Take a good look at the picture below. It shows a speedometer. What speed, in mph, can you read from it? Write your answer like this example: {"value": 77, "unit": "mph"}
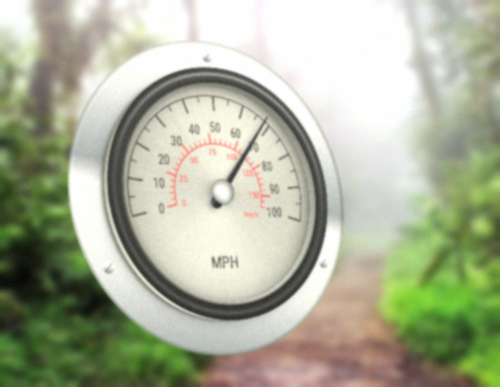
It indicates {"value": 67.5, "unit": "mph"}
